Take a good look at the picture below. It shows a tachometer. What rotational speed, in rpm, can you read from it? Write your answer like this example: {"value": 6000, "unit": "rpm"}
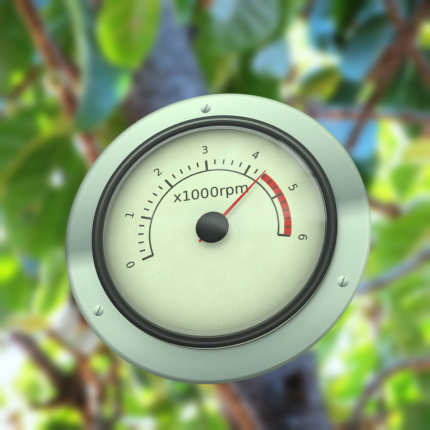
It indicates {"value": 4400, "unit": "rpm"}
